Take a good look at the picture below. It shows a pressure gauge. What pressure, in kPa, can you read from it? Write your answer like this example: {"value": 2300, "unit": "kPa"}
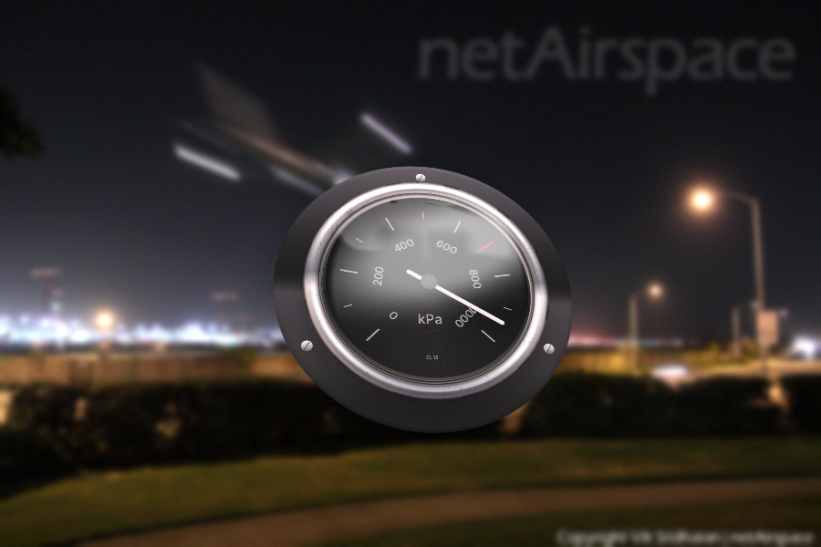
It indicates {"value": 950, "unit": "kPa"}
